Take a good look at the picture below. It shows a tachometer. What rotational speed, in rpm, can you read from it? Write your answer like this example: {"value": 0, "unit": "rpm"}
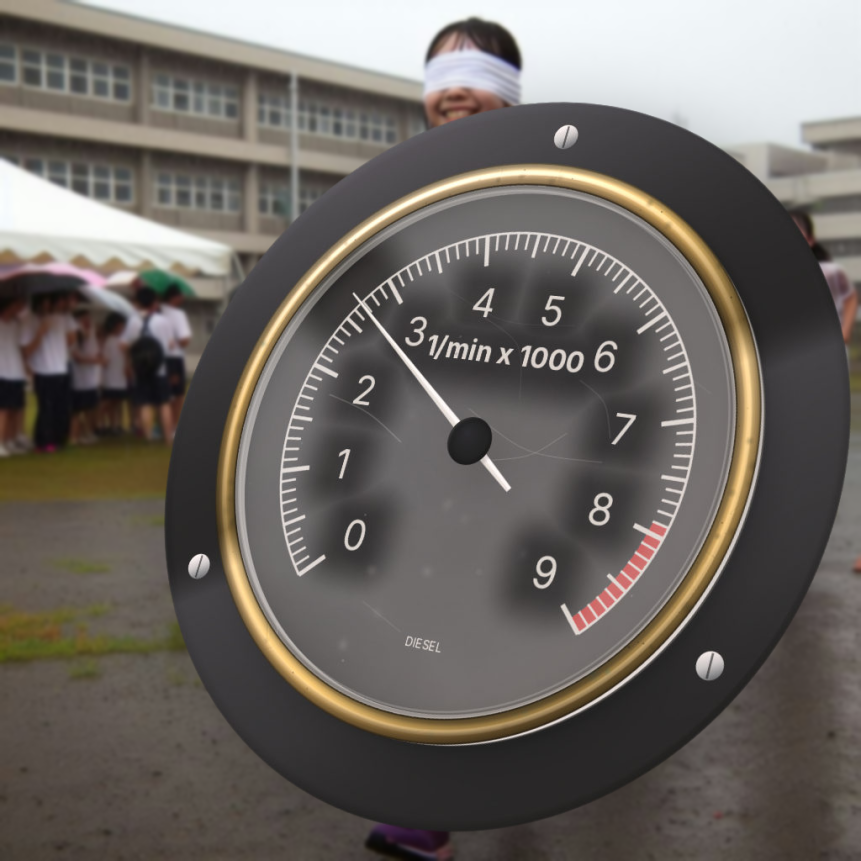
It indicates {"value": 2700, "unit": "rpm"}
